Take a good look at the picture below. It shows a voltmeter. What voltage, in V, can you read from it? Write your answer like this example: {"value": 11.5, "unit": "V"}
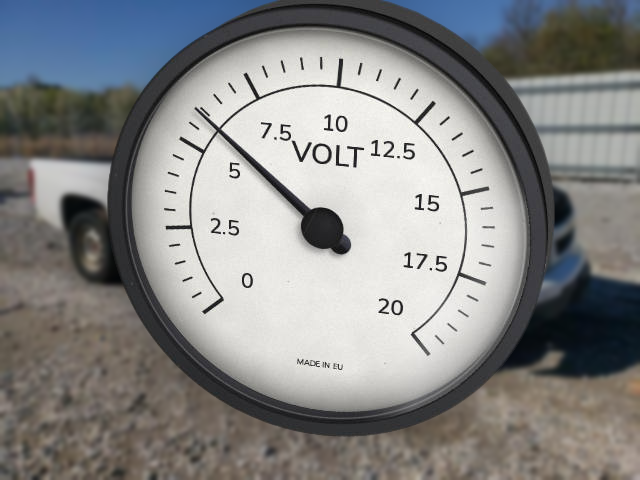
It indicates {"value": 6, "unit": "V"}
